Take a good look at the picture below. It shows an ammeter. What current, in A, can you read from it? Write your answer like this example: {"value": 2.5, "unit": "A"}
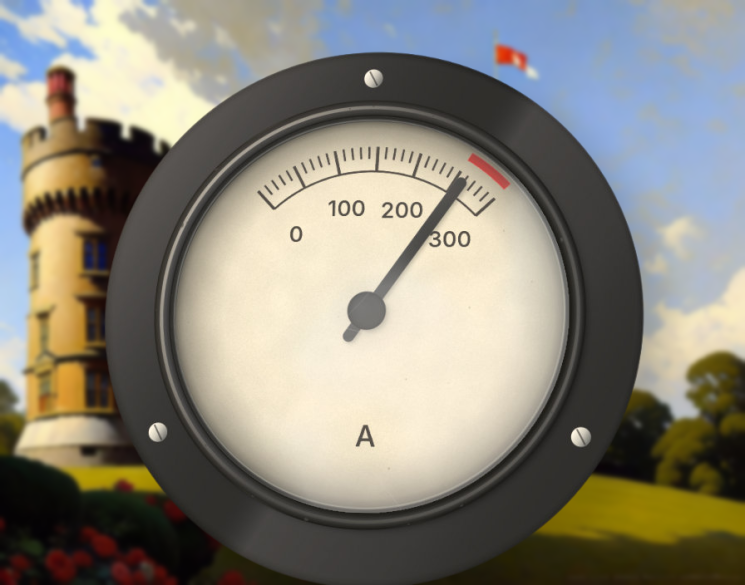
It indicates {"value": 260, "unit": "A"}
